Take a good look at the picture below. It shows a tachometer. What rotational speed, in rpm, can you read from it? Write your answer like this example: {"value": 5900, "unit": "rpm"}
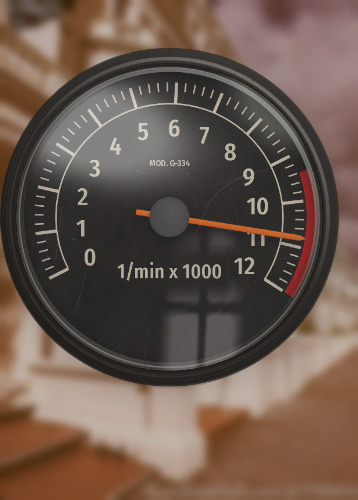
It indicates {"value": 10800, "unit": "rpm"}
